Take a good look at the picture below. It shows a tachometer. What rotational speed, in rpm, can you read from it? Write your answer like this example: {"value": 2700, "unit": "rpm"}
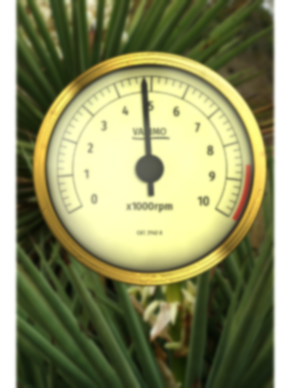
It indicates {"value": 4800, "unit": "rpm"}
